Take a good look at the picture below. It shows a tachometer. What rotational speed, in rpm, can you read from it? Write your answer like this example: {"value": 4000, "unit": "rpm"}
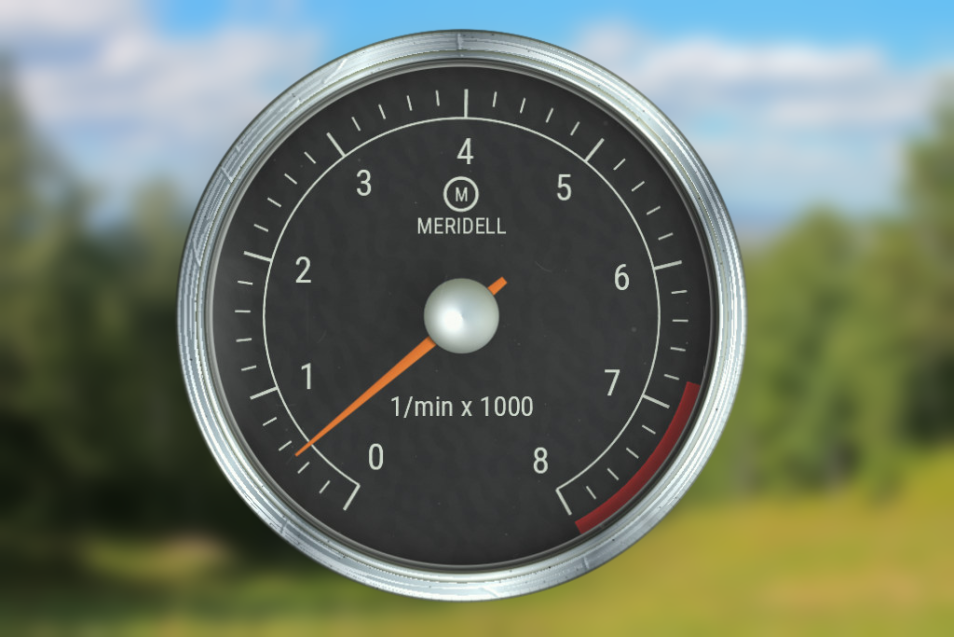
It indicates {"value": 500, "unit": "rpm"}
